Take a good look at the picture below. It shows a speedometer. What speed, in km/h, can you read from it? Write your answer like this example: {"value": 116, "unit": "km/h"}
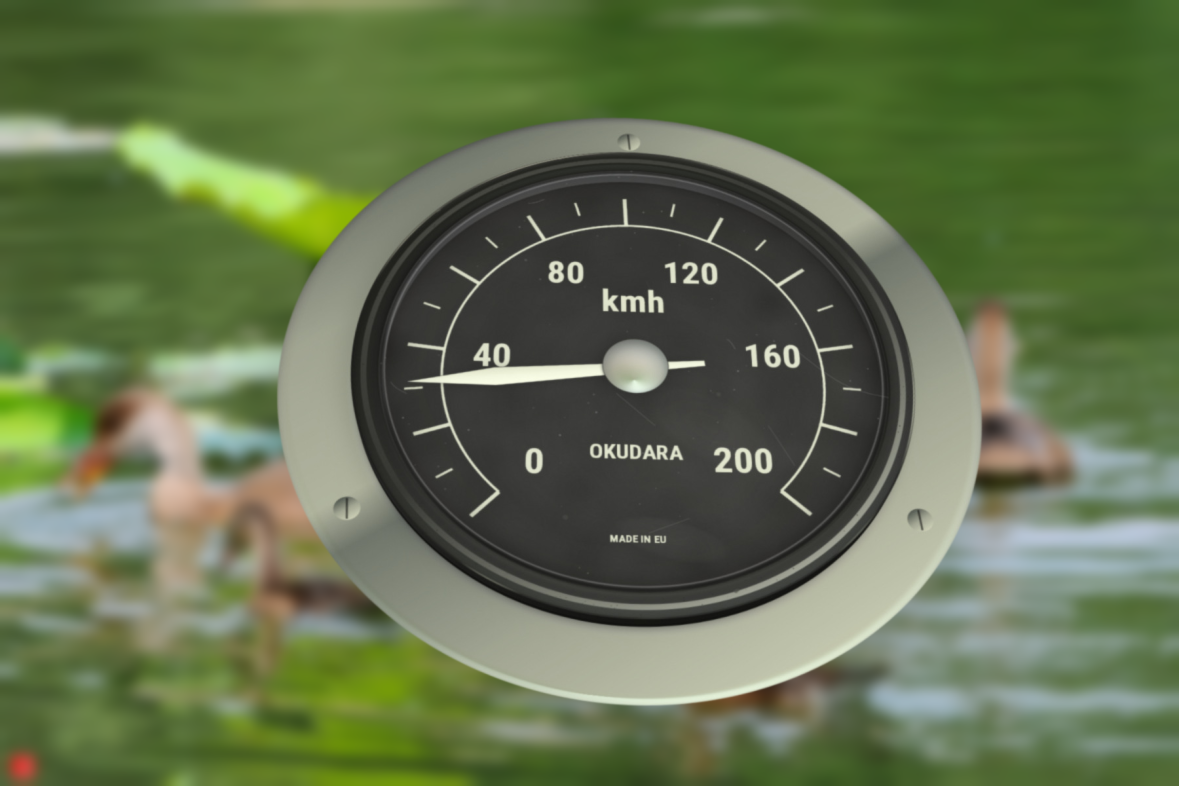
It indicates {"value": 30, "unit": "km/h"}
